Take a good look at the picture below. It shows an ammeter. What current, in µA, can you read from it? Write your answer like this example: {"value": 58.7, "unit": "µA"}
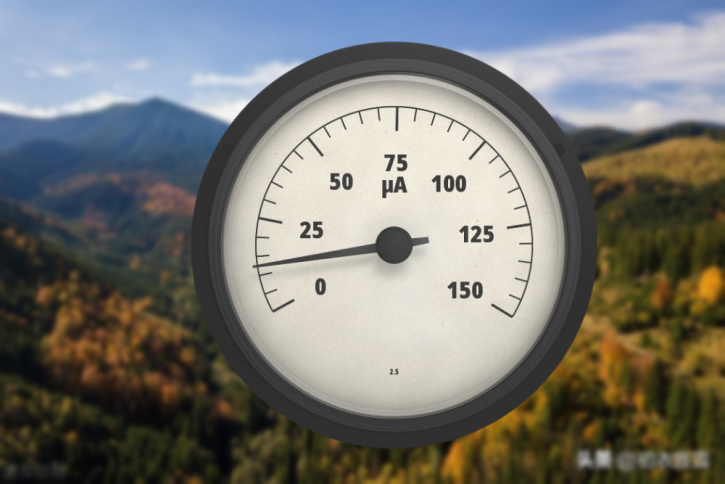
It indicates {"value": 12.5, "unit": "µA"}
